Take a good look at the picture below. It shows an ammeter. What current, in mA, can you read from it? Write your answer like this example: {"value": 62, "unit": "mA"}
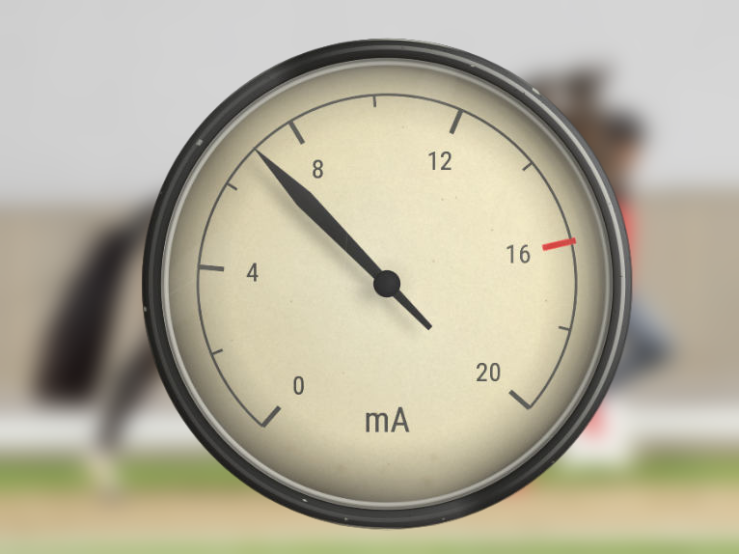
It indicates {"value": 7, "unit": "mA"}
